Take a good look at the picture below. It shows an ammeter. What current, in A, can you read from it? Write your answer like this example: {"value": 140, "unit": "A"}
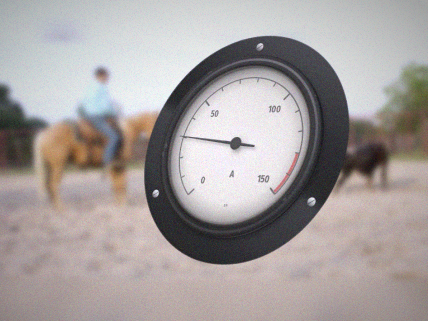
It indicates {"value": 30, "unit": "A"}
